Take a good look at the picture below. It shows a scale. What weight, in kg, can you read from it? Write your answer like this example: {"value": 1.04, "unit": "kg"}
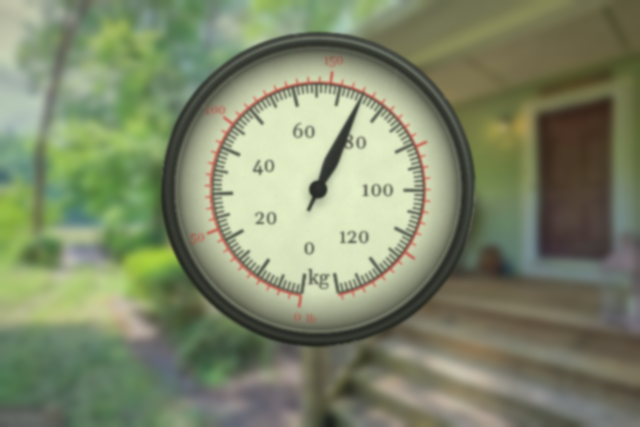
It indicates {"value": 75, "unit": "kg"}
